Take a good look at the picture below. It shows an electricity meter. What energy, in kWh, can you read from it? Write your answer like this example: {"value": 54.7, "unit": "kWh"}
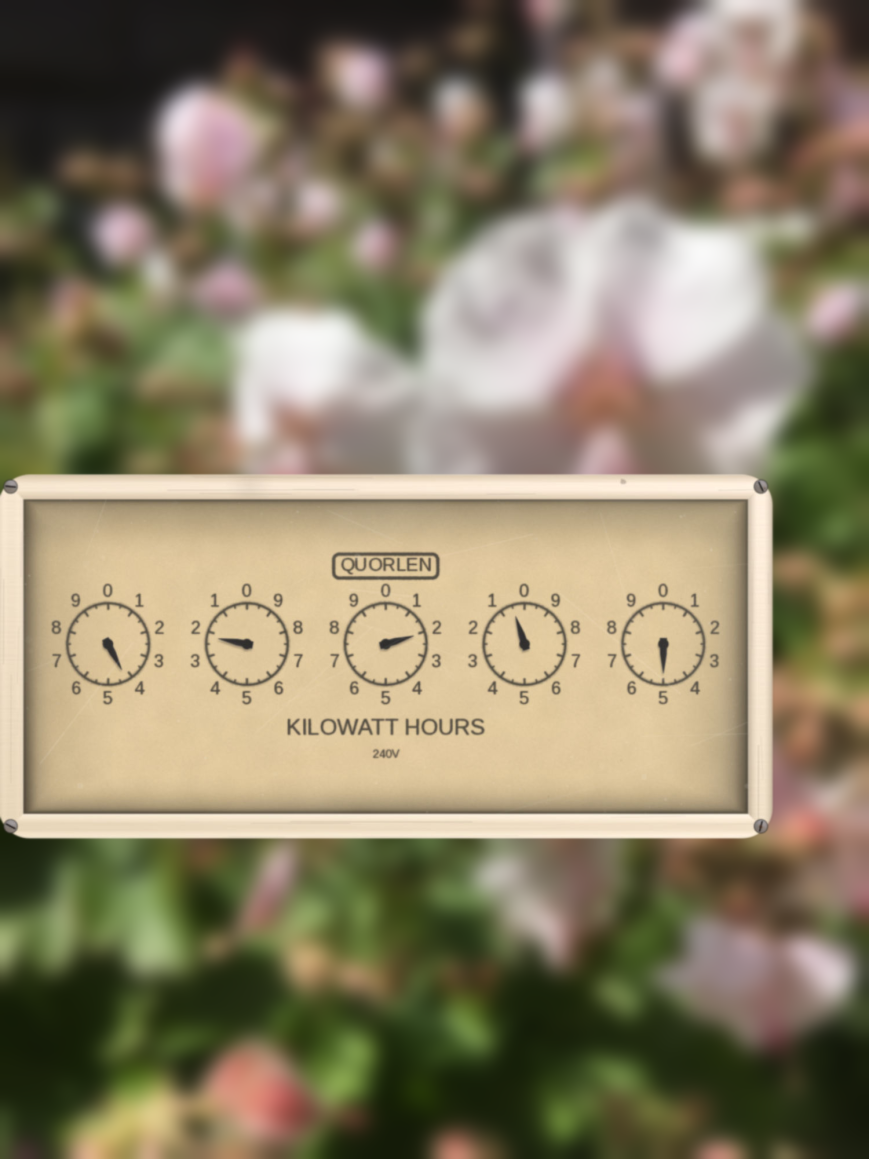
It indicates {"value": 42205, "unit": "kWh"}
